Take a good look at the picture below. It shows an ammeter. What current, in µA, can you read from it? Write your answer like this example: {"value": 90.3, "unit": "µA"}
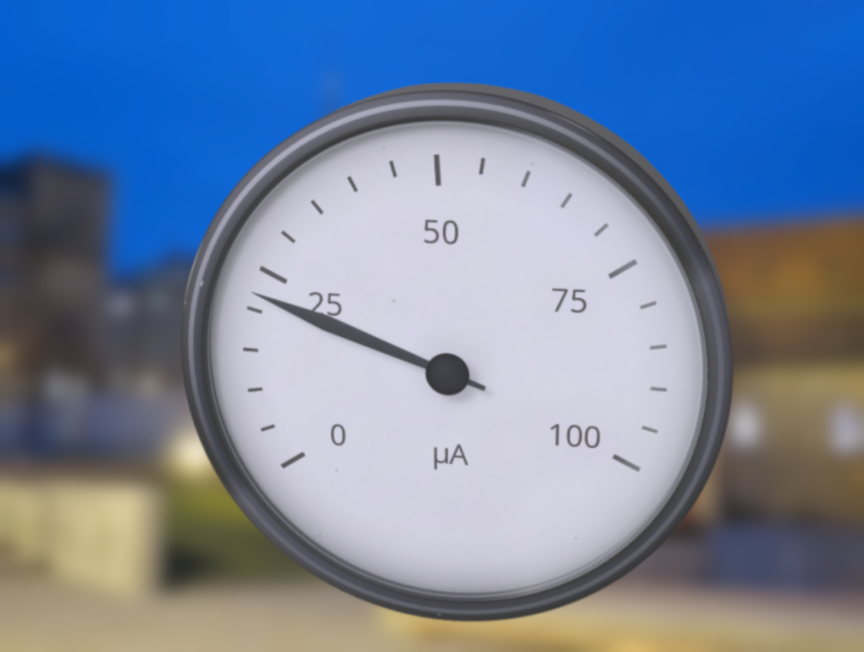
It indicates {"value": 22.5, "unit": "µA"}
